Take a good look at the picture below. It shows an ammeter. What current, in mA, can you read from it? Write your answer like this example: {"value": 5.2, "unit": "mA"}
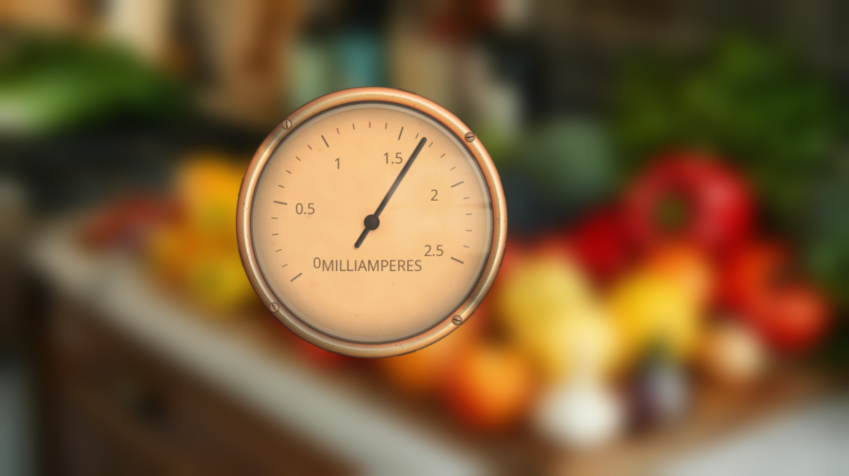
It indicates {"value": 1.65, "unit": "mA"}
